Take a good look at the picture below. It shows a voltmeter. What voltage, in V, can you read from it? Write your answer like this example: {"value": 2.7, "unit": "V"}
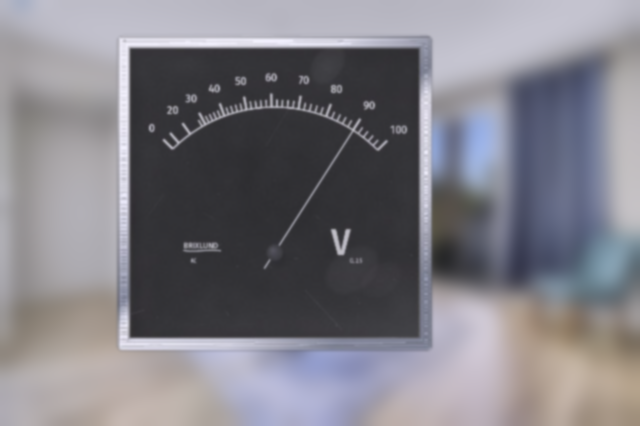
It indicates {"value": 90, "unit": "V"}
